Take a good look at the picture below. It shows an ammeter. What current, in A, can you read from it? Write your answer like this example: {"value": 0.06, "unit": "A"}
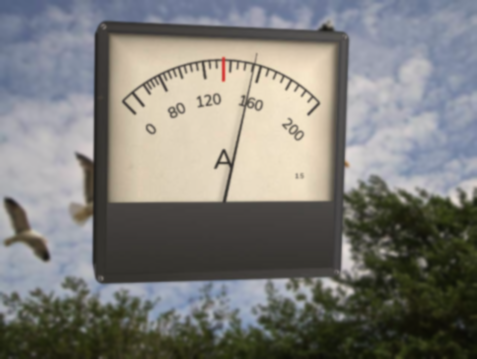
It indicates {"value": 155, "unit": "A"}
